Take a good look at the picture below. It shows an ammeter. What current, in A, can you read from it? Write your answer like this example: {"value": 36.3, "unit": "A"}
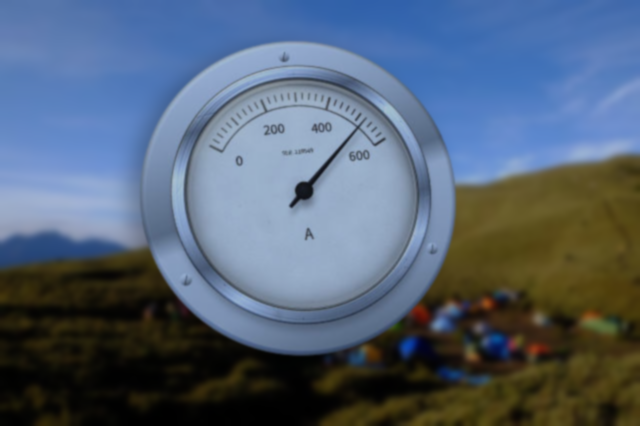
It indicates {"value": 520, "unit": "A"}
